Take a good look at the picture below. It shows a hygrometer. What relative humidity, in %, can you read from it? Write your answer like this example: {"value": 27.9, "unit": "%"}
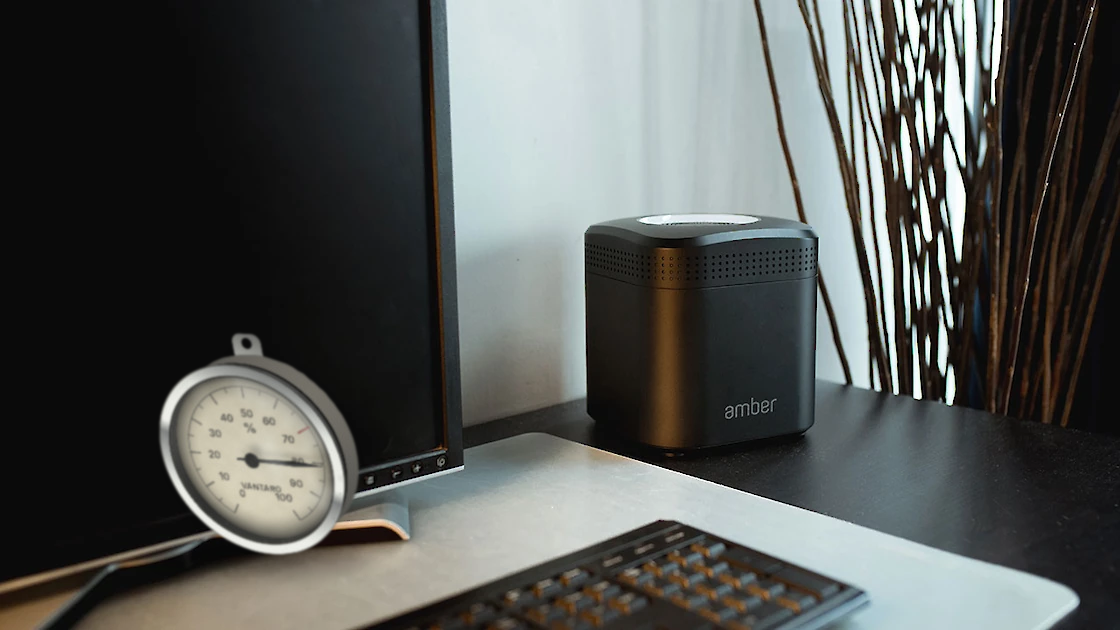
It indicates {"value": 80, "unit": "%"}
